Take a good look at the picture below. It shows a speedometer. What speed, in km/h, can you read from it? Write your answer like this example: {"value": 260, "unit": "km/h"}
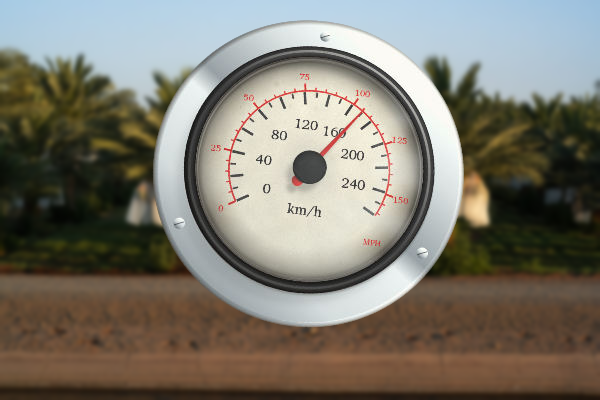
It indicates {"value": 170, "unit": "km/h"}
